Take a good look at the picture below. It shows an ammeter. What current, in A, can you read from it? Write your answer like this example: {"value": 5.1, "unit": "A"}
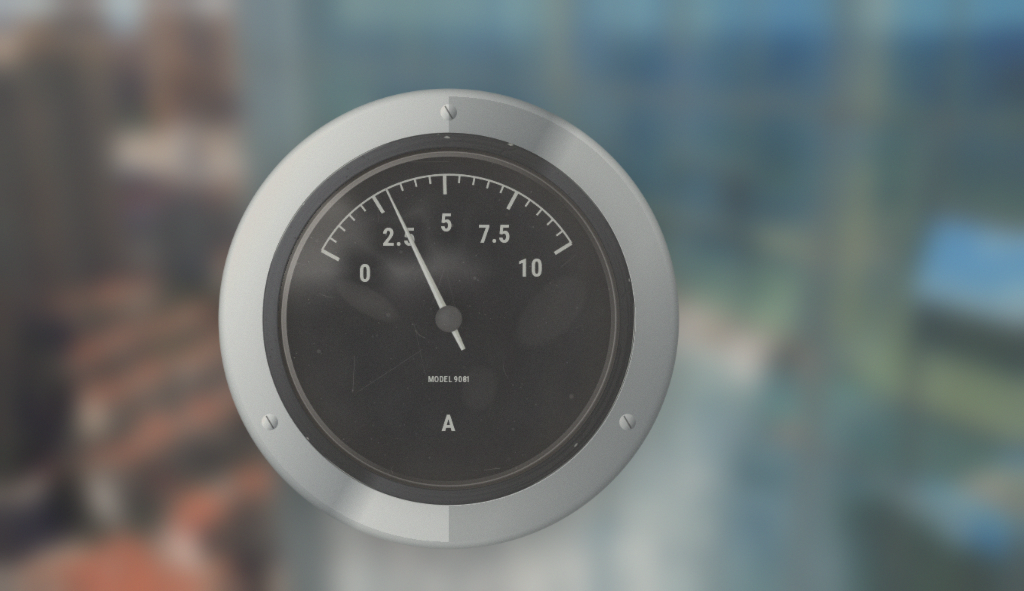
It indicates {"value": 3, "unit": "A"}
